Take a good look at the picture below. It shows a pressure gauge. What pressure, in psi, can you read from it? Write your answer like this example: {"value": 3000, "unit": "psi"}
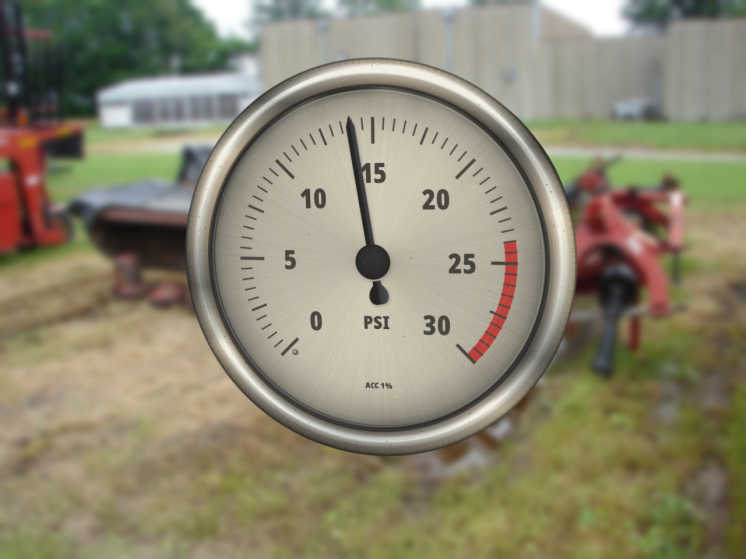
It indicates {"value": 14, "unit": "psi"}
